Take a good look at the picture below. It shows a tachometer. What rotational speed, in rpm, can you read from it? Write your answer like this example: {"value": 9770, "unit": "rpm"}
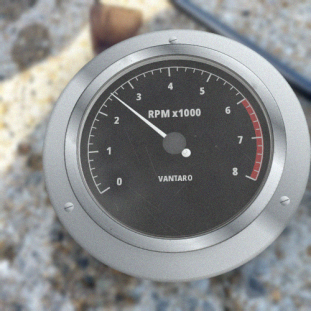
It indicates {"value": 2500, "unit": "rpm"}
